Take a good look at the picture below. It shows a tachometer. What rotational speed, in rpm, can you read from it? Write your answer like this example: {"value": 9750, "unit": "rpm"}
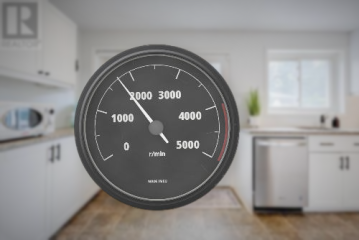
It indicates {"value": 1750, "unit": "rpm"}
